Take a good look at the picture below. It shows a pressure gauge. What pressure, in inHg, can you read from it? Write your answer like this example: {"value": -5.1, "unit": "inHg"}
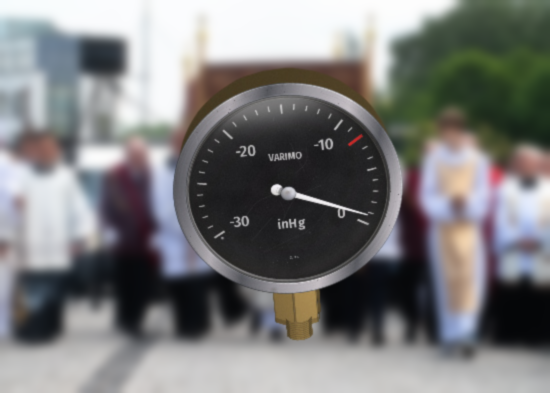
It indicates {"value": -1, "unit": "inHg"}
